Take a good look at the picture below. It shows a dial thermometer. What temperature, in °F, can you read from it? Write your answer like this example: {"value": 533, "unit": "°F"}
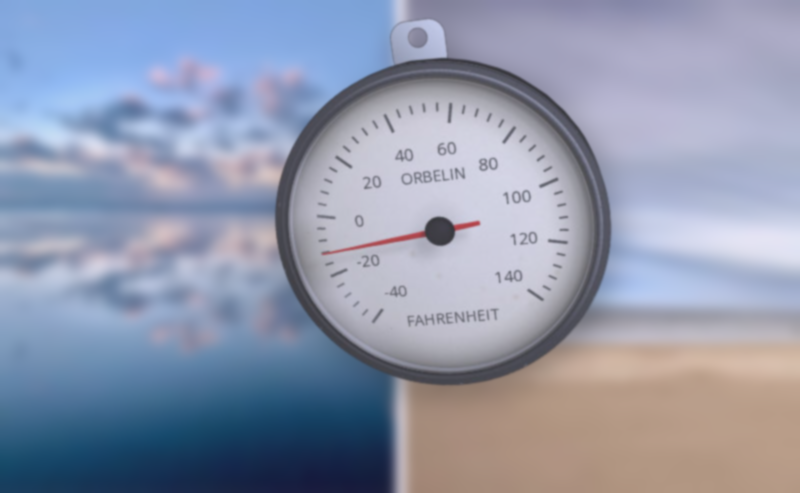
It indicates {"value": -12, "unit": "°F"}
